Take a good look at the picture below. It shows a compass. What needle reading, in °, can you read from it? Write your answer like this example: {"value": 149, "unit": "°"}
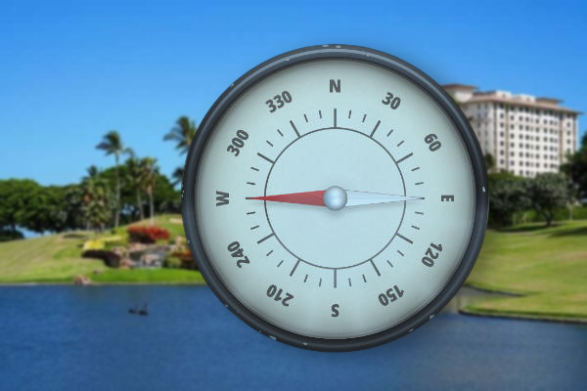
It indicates {"value": 270, "unit": "°"}
